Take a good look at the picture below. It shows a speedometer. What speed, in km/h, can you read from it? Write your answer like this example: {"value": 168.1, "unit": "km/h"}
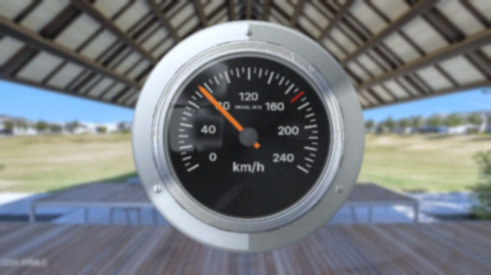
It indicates {"value": 75, "unit": "km/h"}
